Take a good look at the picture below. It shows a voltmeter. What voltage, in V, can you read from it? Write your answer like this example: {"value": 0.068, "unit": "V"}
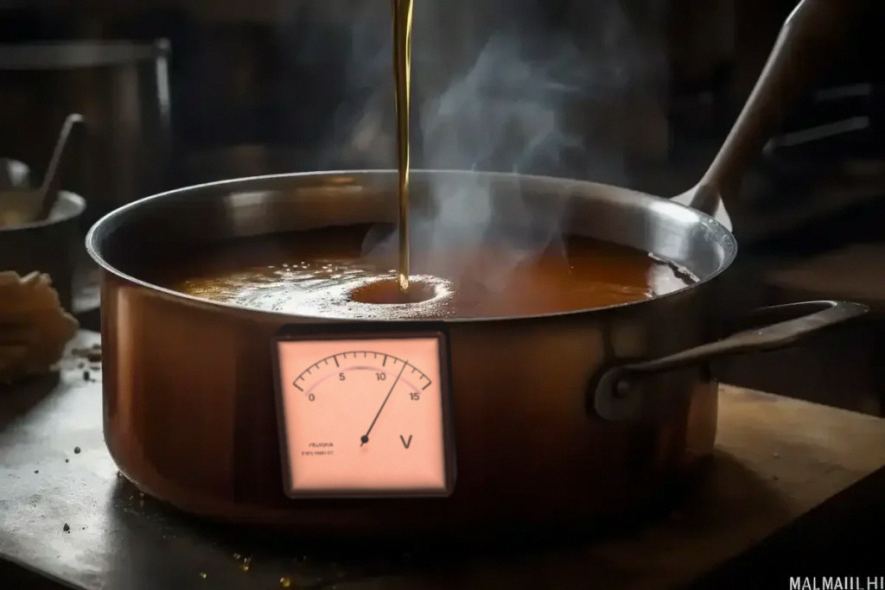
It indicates {"value": 12, "unit": "V"}
